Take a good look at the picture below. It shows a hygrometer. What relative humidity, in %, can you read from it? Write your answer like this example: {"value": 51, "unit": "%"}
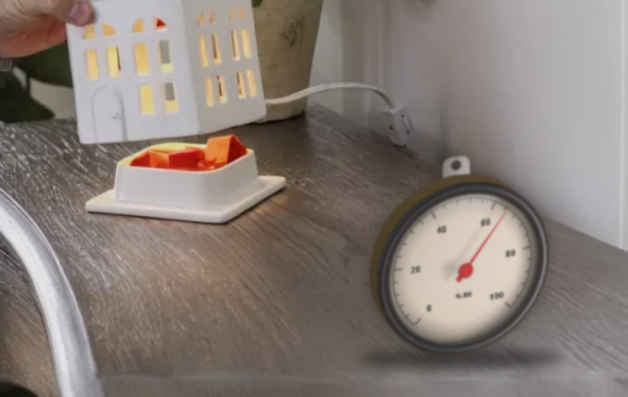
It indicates {"value": 64, "unit": "%"}
